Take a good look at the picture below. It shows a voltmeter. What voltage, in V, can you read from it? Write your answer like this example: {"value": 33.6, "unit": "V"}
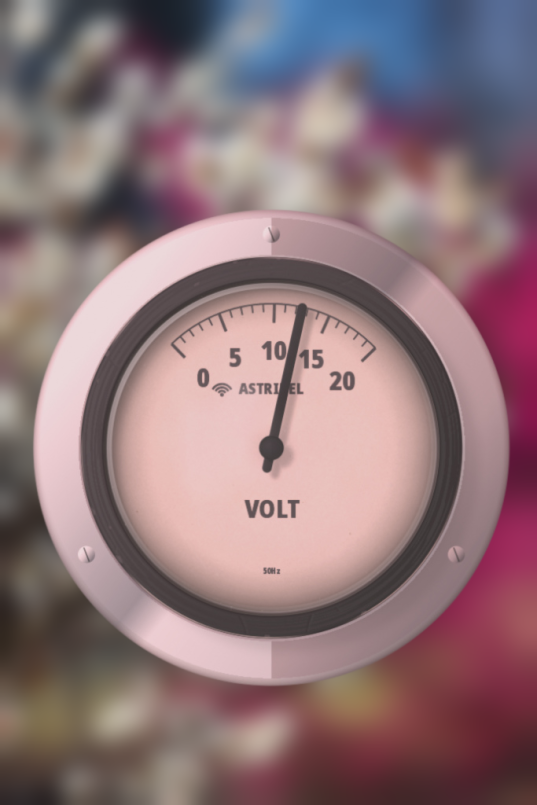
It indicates {"value": 12.5, "unit": "V"}
